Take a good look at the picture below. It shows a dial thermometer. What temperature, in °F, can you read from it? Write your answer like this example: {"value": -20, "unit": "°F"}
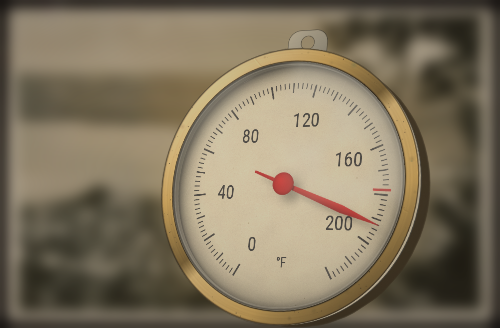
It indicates {"value": 192, "unit": "°F"}
